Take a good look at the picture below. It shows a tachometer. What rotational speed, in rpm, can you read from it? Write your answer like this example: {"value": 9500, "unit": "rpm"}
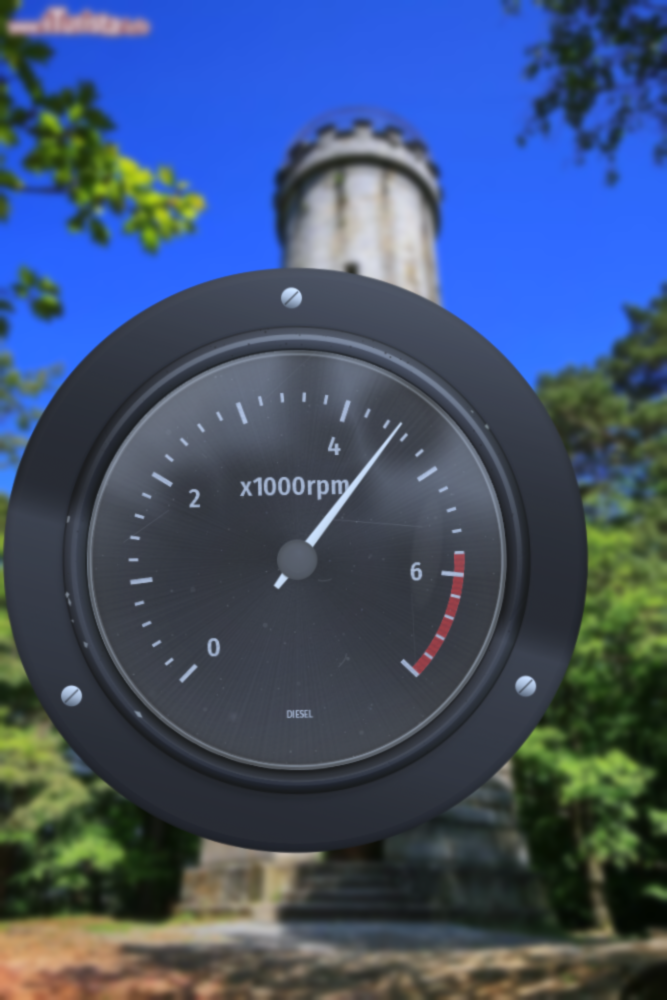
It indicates {"value": 4500, "unit": "rpm"}
